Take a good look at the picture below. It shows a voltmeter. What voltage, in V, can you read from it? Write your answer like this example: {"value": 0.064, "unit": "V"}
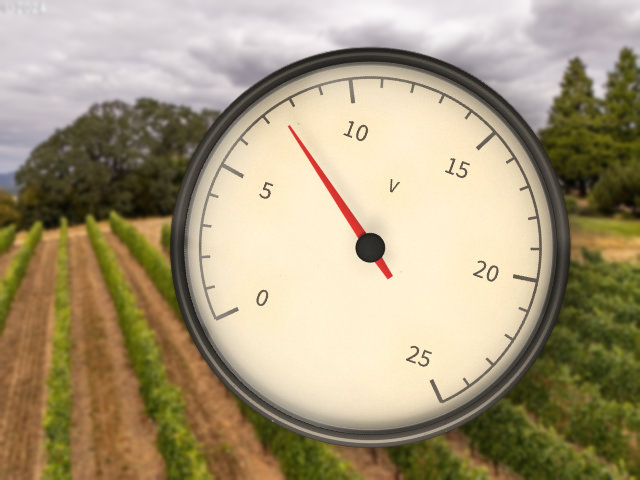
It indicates {"value": 7.5, "unit": "V"}
